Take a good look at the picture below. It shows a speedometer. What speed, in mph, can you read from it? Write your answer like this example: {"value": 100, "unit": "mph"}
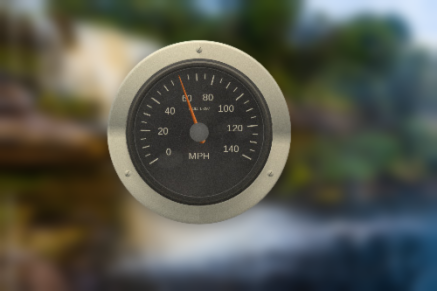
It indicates {"value": 60, "unit": "mph"}
